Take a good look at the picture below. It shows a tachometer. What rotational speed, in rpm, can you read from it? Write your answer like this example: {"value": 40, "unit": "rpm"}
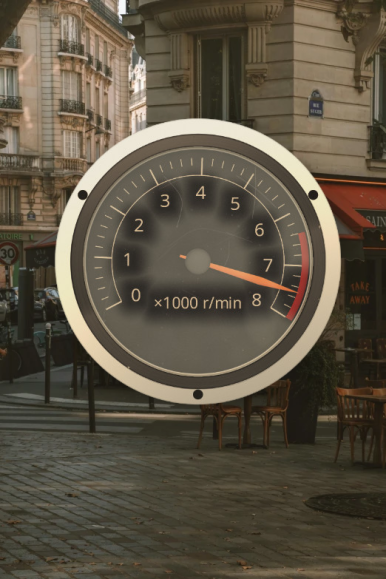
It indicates {"value": 7500, "unit": "rpm"}
